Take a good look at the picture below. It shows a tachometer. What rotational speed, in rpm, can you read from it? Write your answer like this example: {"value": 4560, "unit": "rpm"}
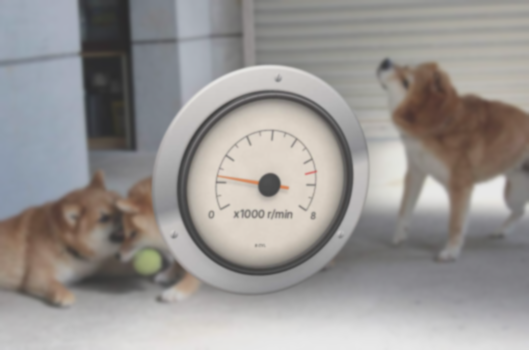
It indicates {"value": 1250, "unit": "rpm"}
